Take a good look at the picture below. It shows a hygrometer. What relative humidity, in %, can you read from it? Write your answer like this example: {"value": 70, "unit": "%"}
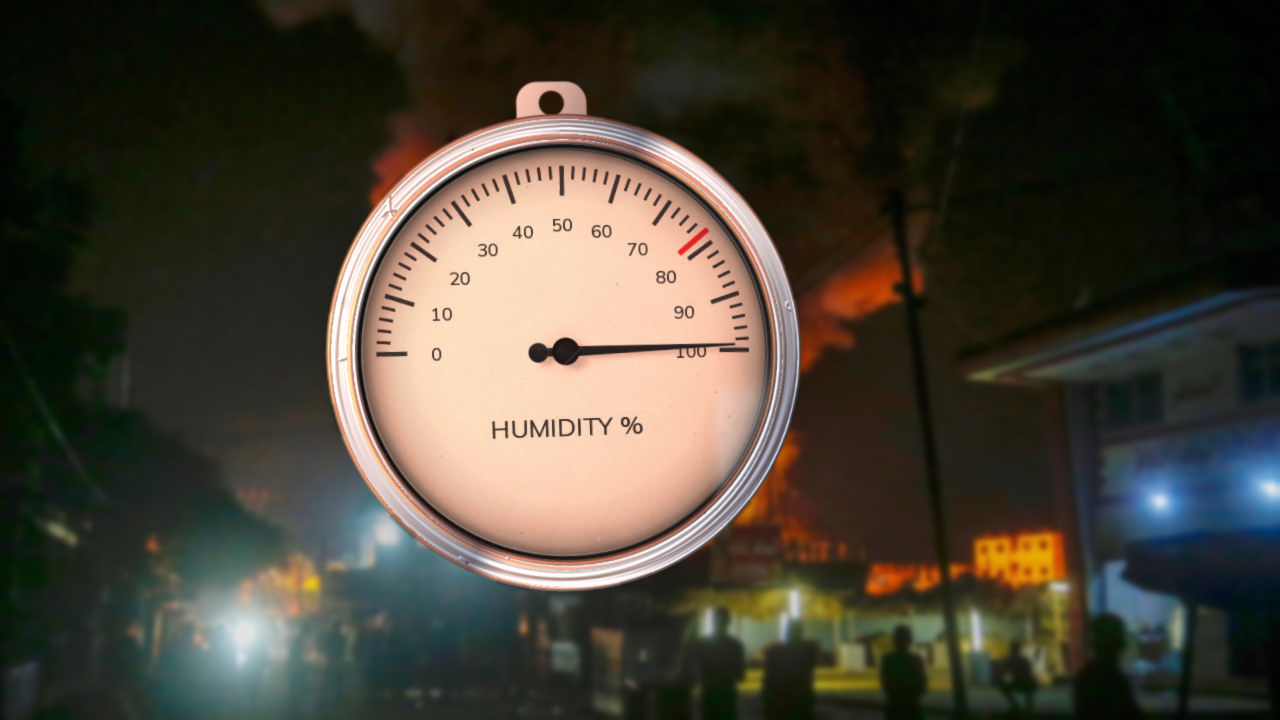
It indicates {"value": 99, "unit": "%"}
